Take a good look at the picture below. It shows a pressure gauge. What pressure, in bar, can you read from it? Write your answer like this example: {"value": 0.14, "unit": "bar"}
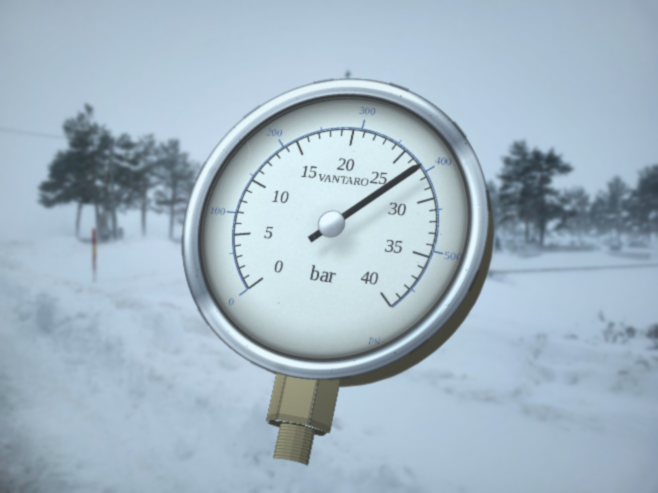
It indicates {"value": 27, "unit": "bar"}
